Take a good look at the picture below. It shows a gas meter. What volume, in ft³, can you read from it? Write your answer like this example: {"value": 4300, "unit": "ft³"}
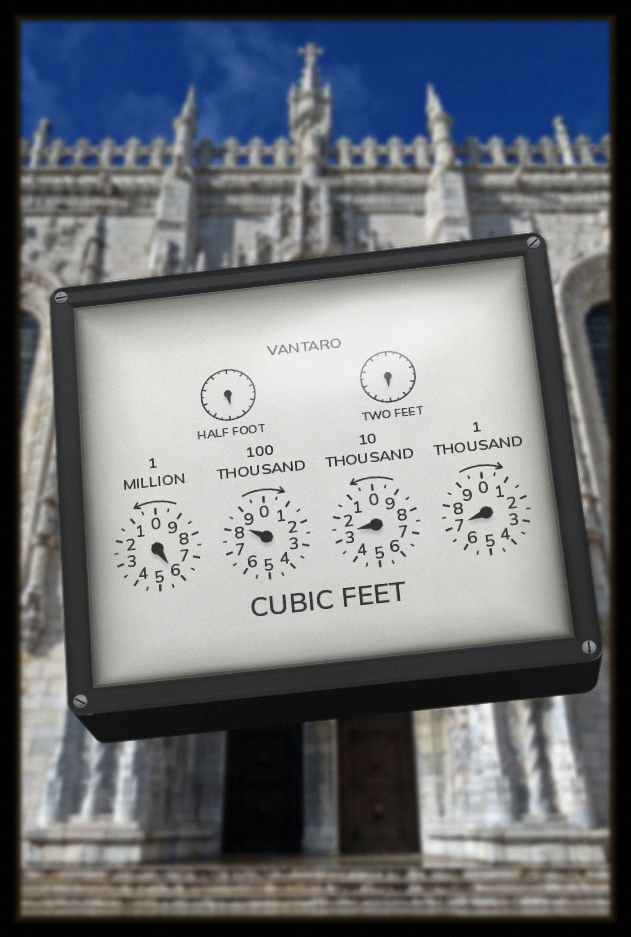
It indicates {"value": 582700, "unit": "ft³"}
